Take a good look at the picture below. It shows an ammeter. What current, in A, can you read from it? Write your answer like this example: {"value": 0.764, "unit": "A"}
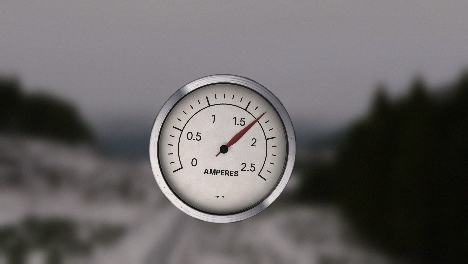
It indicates {"value": 1.7, "unit": "A"}
